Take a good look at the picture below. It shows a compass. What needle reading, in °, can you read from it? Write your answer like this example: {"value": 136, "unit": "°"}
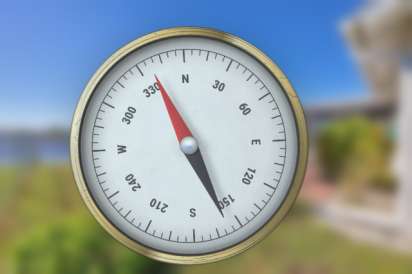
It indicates {"value": 337.5, "unit": "°"}
